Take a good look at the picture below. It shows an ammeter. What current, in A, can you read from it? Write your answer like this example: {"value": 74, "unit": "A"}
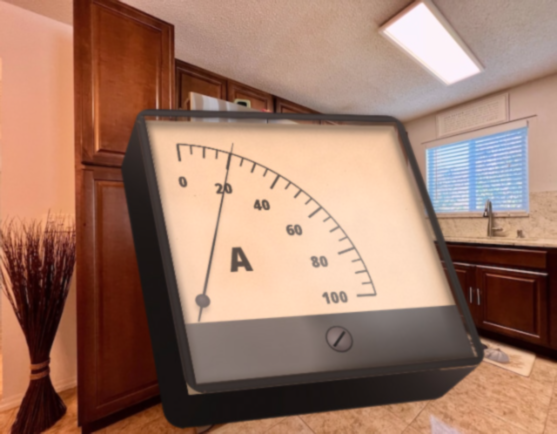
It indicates {"value": 20, "unit": "A"}
